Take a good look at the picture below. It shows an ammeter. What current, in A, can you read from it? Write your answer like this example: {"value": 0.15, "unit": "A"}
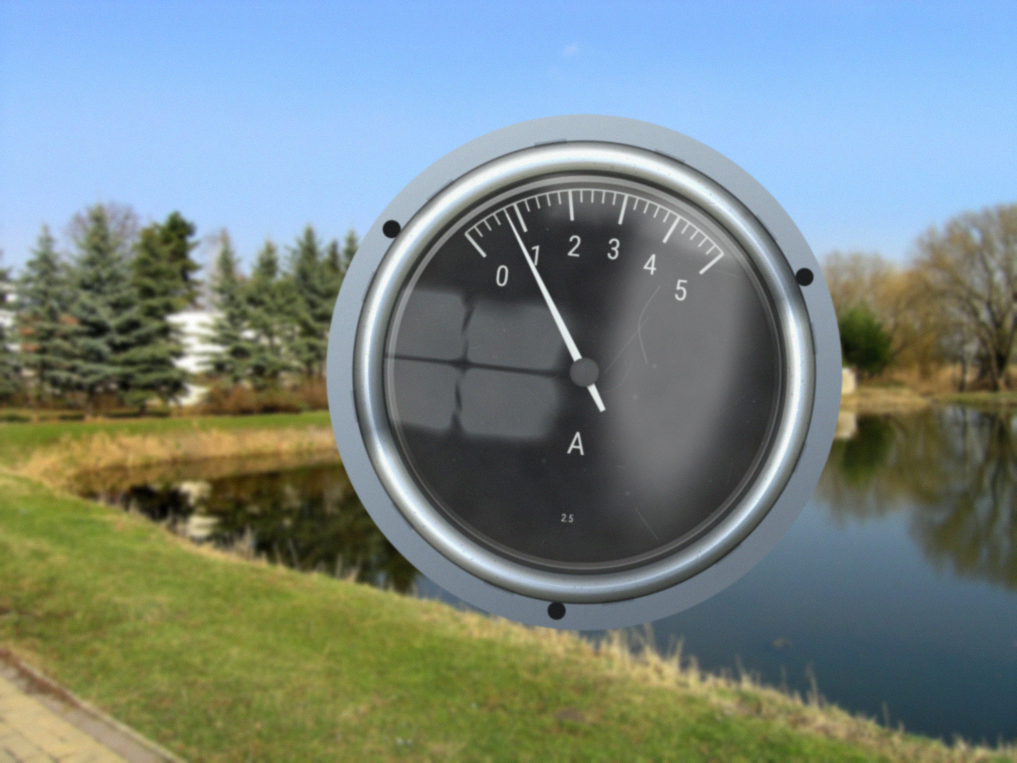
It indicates {"value": 0.8, "unit": "A"}
